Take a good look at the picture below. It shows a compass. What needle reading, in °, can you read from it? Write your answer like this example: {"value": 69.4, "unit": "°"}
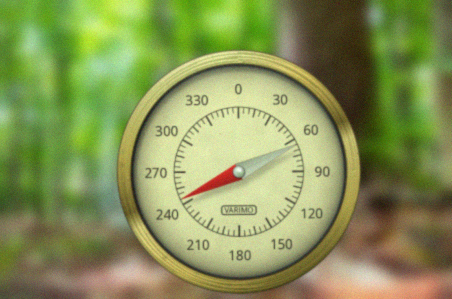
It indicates {"value": 245, "unit": "°"}
